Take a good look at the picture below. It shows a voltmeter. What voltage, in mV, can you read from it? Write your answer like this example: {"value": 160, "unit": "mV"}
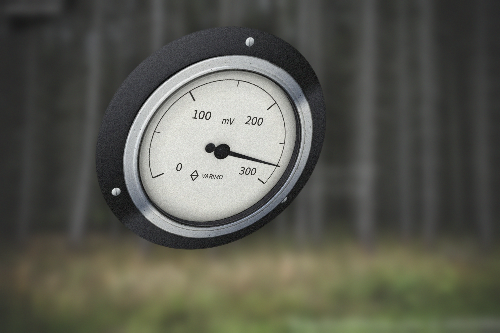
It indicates {"value": 275, "unit": "mV"}
